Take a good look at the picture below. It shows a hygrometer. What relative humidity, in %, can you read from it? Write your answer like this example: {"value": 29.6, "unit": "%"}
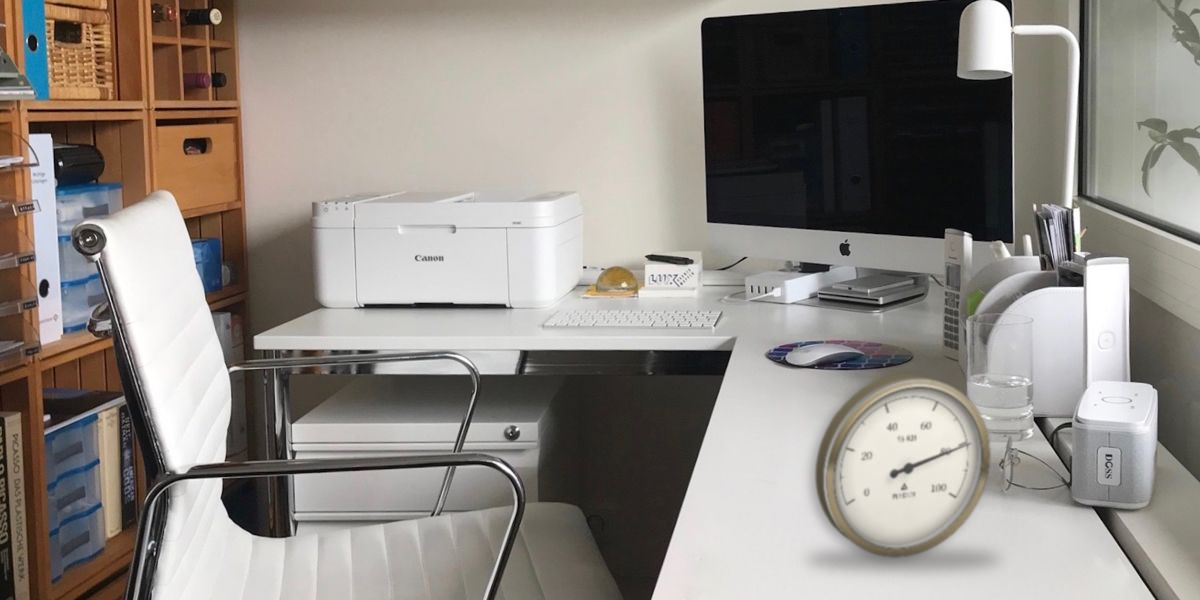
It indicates {"value": 80, "unit": "%"}
